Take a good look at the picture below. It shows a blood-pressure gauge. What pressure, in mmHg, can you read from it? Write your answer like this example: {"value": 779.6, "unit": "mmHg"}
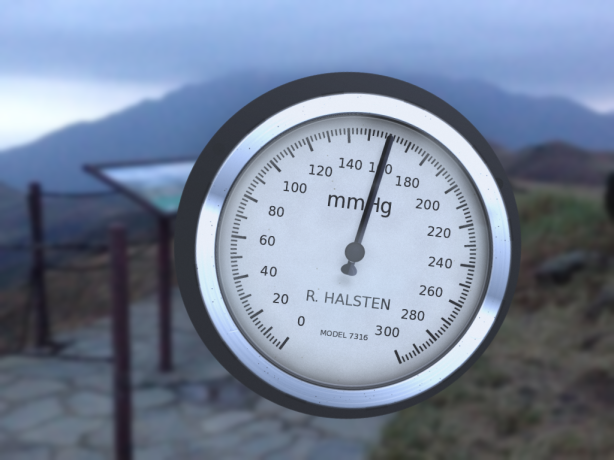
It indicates {"value": 160, "unit": "mmHg"}
